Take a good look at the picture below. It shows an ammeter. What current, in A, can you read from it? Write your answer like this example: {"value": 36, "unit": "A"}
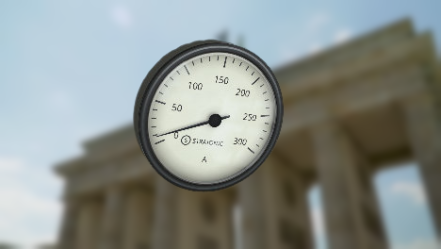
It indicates {"value": 10, "unit": "A"}
